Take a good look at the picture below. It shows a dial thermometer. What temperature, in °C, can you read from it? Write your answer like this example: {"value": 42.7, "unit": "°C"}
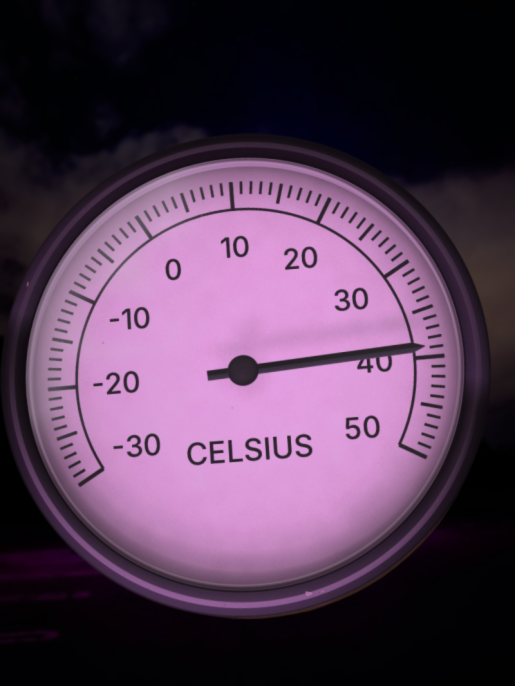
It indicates {"value": 39, "unit": "°C"}
